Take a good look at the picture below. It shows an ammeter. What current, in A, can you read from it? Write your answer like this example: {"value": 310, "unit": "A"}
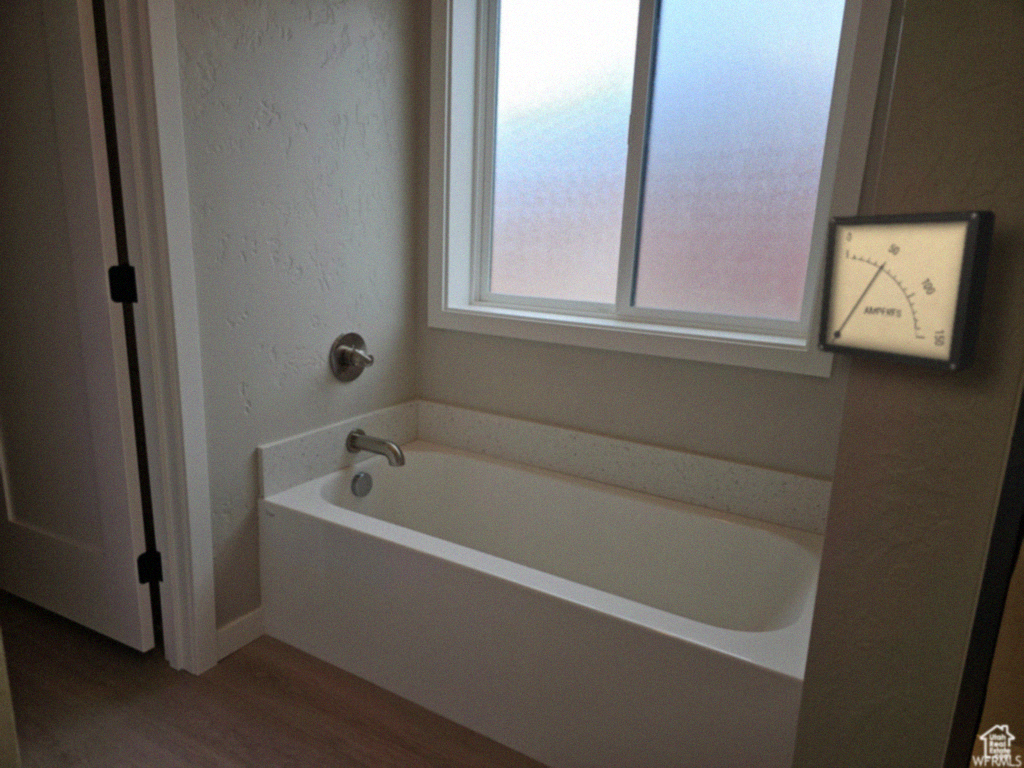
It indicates {"value": 50, "unit": "A"}
